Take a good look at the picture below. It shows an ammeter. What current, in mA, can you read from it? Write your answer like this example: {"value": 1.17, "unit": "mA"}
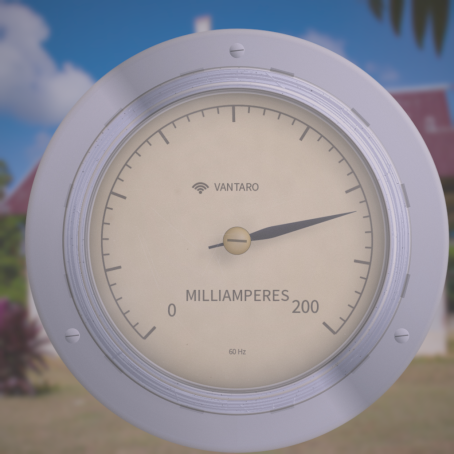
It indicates {"value": 157.5, "unit": "mA"}
